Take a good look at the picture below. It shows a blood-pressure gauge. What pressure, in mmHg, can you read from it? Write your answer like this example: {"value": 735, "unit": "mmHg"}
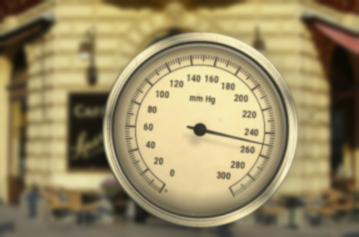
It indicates {"value": 250, "unit": "mmHg"}
